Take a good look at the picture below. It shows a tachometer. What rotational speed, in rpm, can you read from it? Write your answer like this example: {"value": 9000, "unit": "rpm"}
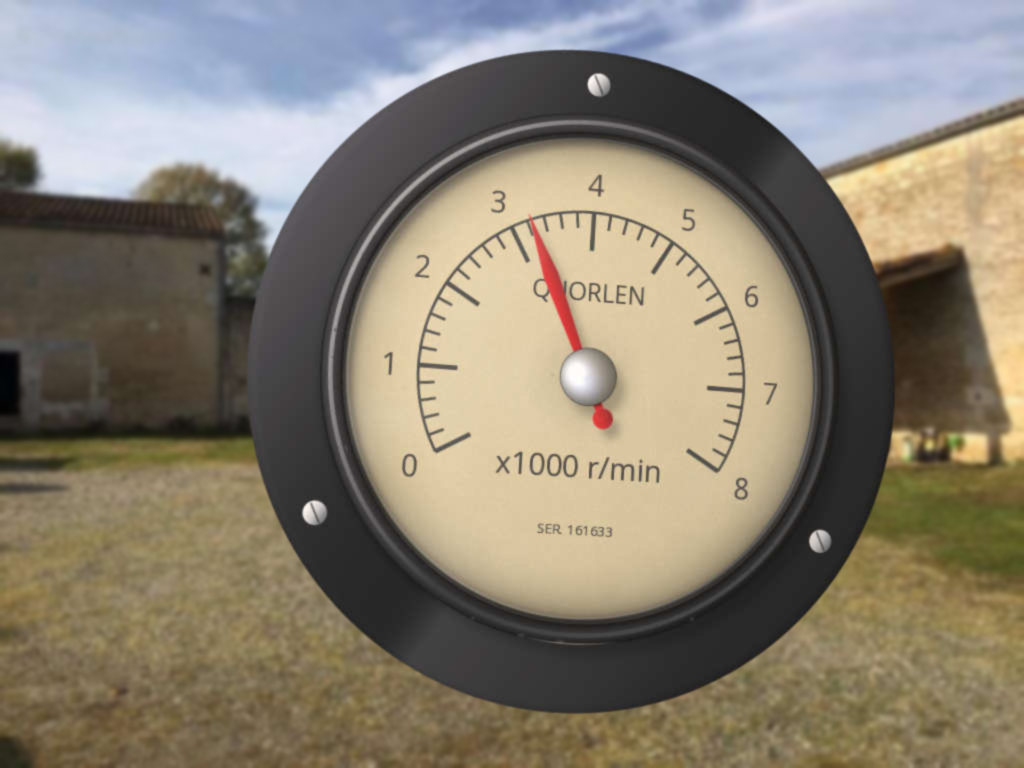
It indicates {"value": 3200, "unit": "rpm"}
